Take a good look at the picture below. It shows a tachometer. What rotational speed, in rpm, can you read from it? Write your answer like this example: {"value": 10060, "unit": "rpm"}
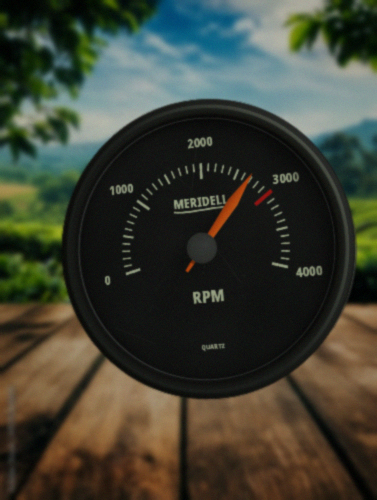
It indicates {"value": 2700, "unit": "rpm"}
